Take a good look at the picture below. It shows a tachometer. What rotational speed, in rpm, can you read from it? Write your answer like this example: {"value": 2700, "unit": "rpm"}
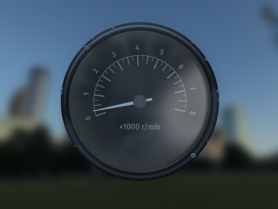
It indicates {"value": 250, "unit": "rpm"}
